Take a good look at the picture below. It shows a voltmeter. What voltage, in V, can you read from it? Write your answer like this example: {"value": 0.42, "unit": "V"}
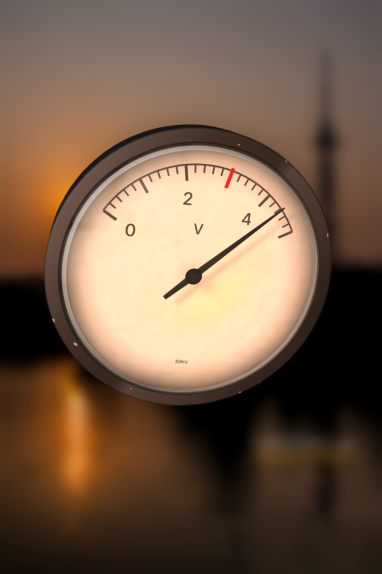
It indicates {"value": 4.4, "unit": "V"}
